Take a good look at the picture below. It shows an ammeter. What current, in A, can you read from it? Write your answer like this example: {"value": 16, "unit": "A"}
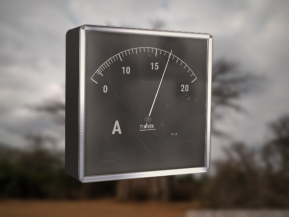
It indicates {"value": 16.5, "unit": "A"}
